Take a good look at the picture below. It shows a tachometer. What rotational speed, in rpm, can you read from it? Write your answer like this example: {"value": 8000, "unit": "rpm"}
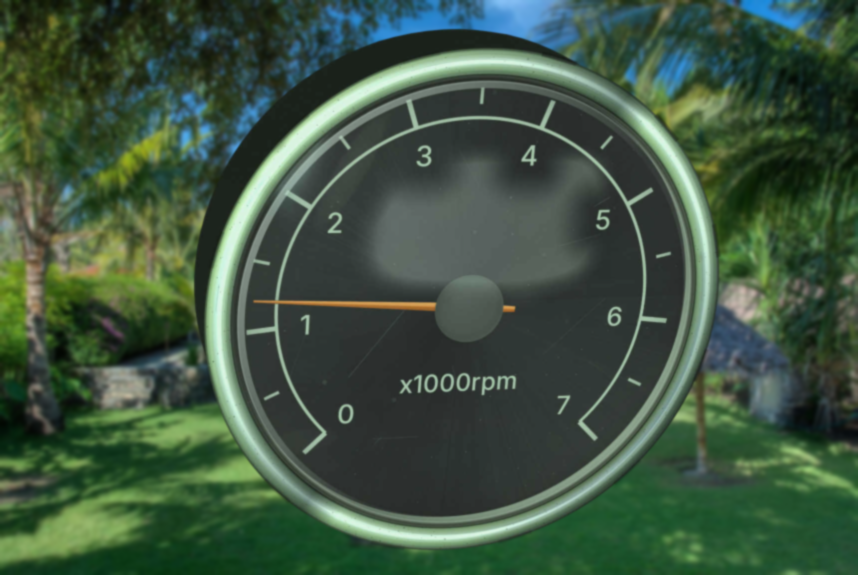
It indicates {"value": 1250, "unit": "rpm"}
